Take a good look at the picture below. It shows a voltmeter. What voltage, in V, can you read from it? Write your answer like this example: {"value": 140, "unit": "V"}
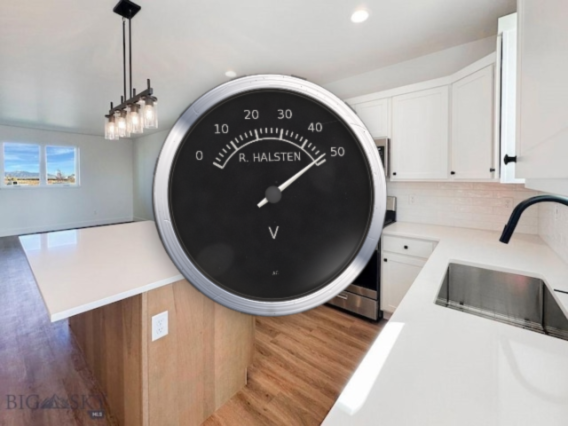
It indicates {"value": 48, "unit": "V"}
